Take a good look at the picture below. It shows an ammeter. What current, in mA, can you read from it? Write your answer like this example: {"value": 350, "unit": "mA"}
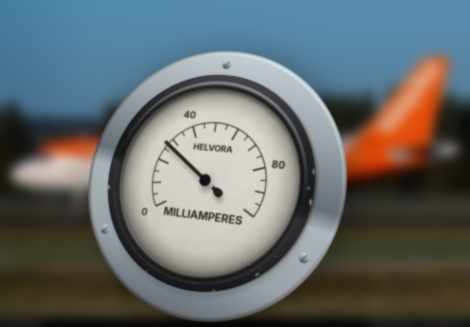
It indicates {"value": 27.5, "unit": "mA"}
